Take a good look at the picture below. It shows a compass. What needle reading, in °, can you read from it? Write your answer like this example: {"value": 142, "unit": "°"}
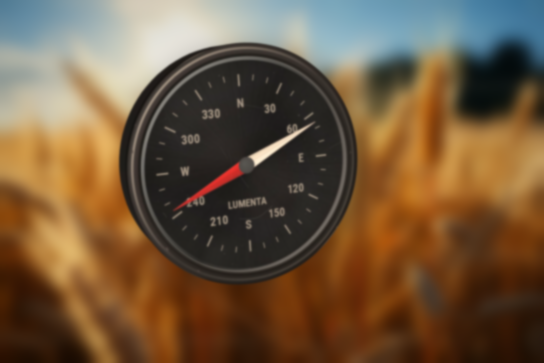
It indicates {"value": 245, "unit": "°"}
